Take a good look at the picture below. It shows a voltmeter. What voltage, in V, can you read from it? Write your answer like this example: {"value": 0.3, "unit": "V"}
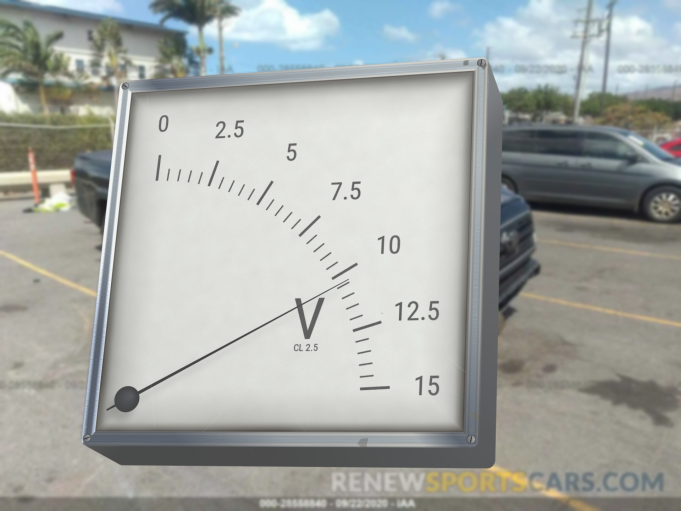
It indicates {"value": 10.5, "unit": "V"}
